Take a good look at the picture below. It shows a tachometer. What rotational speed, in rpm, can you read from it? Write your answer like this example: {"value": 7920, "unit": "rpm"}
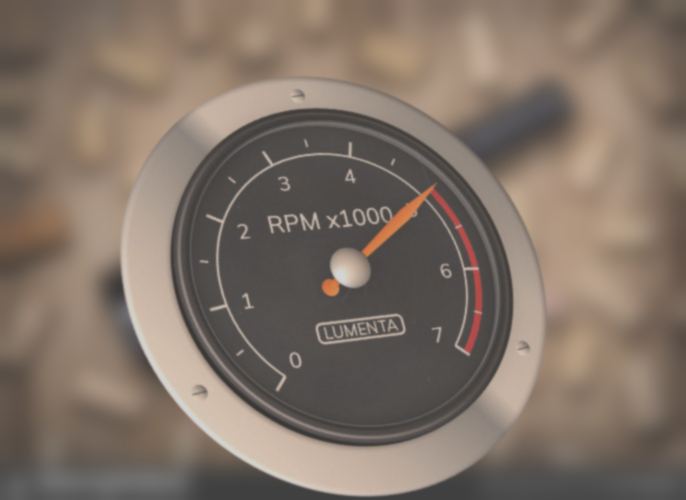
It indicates {"value": 5000, "unit": "rpm"}
